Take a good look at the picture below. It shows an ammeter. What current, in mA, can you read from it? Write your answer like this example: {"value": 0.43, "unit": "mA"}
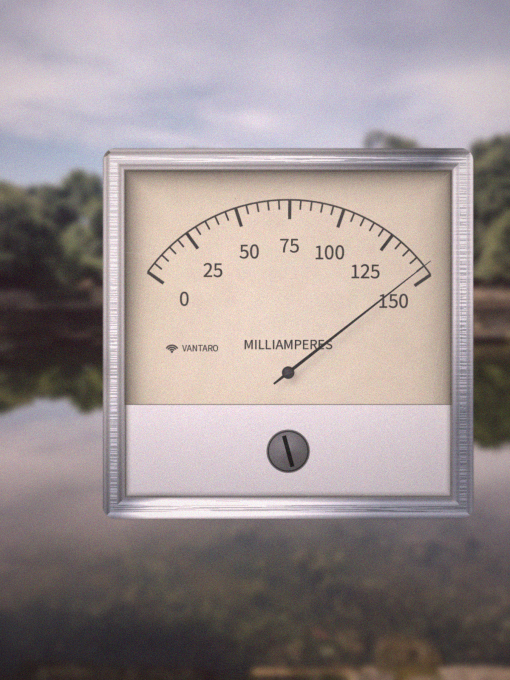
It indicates {"value": 145, "unit": "mA"}
